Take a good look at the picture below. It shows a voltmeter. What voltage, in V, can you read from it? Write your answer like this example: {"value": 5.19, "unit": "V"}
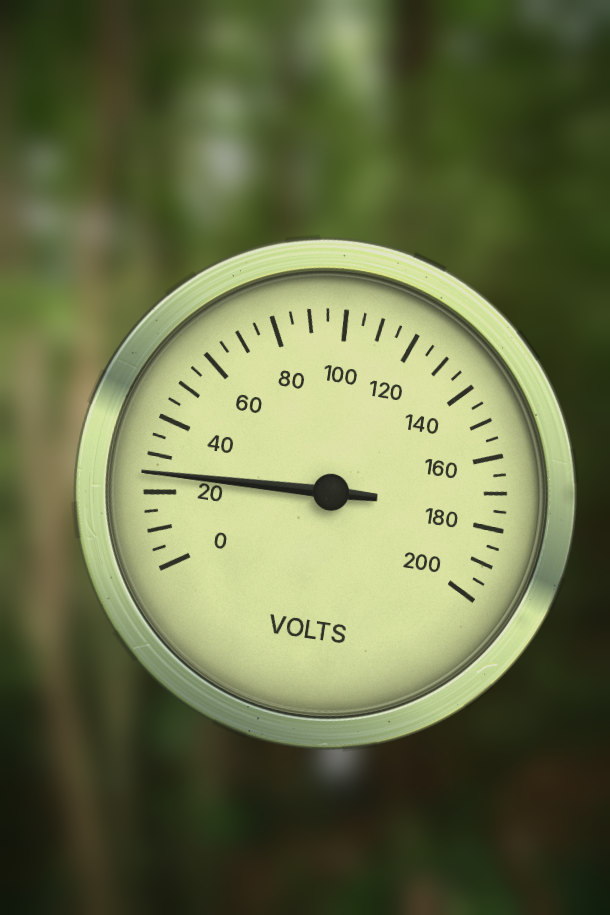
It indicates {"value": 25, "unit": "V"}
